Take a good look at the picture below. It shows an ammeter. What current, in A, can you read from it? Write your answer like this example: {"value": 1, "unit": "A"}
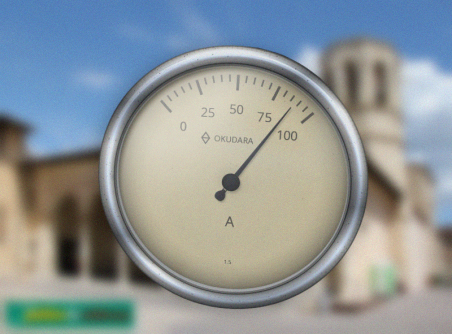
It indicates {"value": 87.5, "unit": "A"}
